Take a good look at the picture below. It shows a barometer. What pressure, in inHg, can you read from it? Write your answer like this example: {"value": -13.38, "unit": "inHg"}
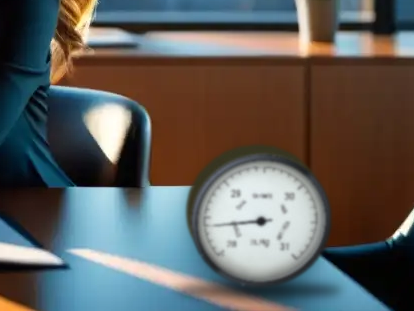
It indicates {"value": 28.4, "unit": "inHg"}
